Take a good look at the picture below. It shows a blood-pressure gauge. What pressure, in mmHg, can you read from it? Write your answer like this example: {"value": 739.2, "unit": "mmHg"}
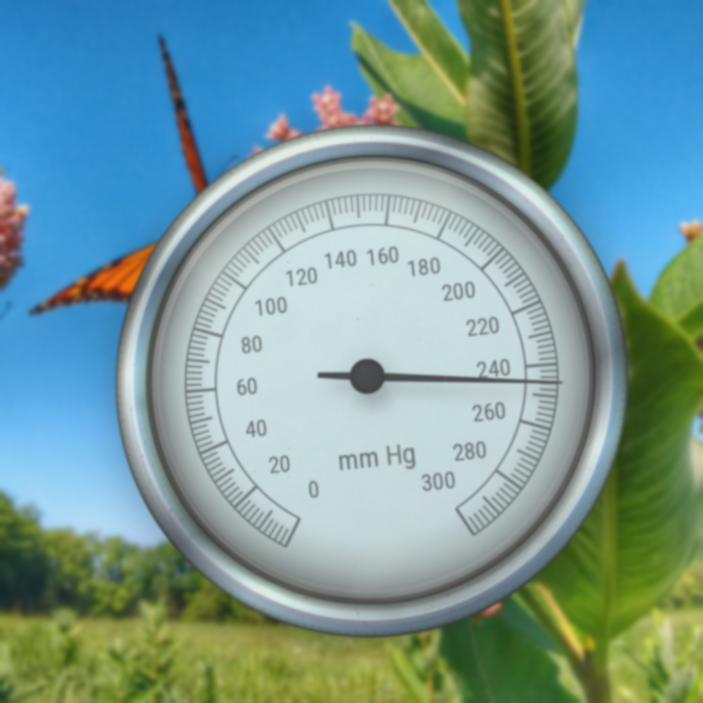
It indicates {"value": 246, "unit": "mmHg"}
